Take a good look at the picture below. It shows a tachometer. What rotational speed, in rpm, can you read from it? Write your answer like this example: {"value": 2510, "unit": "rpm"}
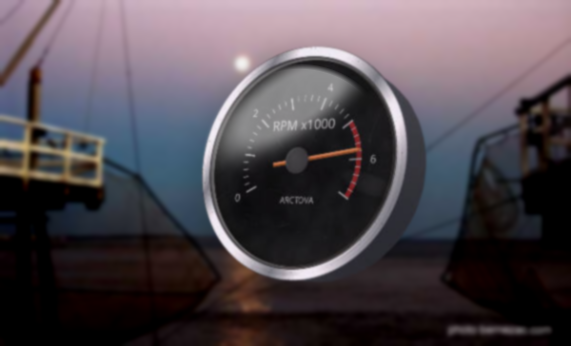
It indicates {"value": 5800, "unit": "rpm"}
